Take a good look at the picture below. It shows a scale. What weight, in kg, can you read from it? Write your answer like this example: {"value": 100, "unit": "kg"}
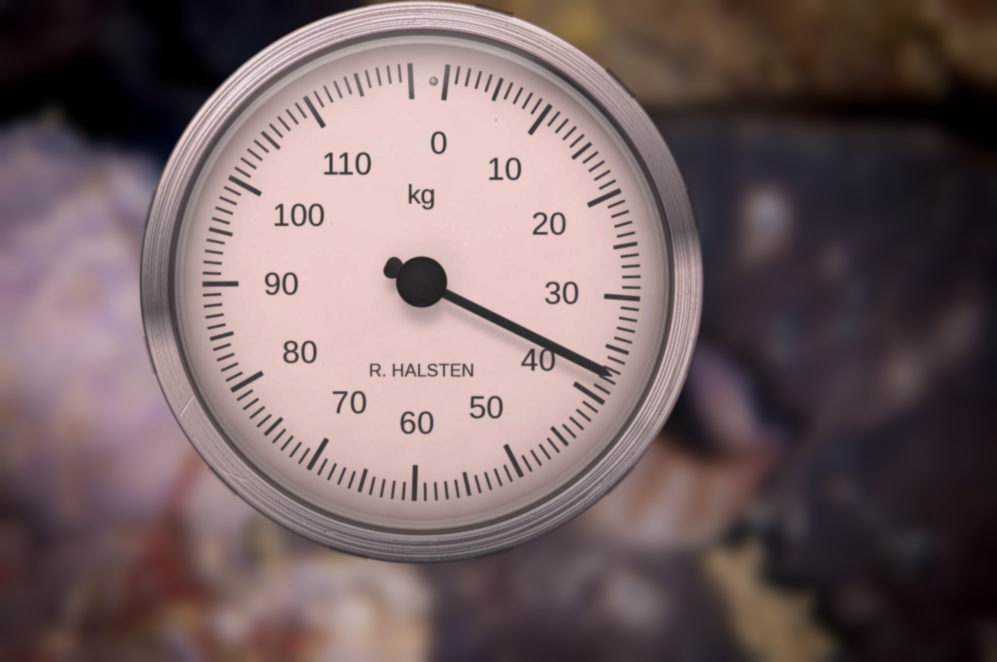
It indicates {"value": 37.5, "unit": "kg"}
